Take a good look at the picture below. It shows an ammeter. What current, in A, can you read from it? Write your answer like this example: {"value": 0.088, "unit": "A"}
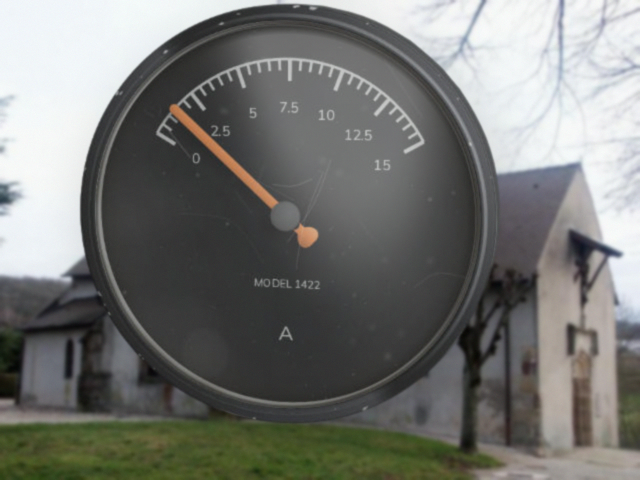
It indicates {"value": 1.5, "unit": "A"}
